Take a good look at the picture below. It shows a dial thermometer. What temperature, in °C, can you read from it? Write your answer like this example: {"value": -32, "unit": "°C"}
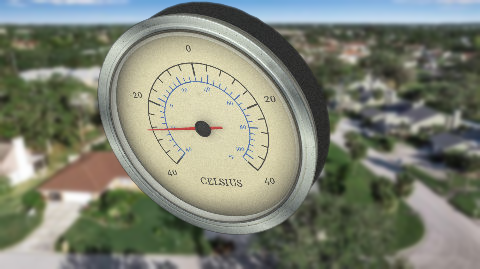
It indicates {"value": -28, "unit": "°C"}
